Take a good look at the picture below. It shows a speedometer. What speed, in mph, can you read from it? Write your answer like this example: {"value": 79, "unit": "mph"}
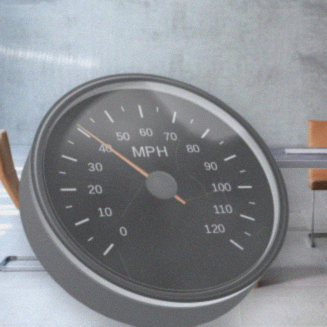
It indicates {"value": 40, "unit": "mph"}
